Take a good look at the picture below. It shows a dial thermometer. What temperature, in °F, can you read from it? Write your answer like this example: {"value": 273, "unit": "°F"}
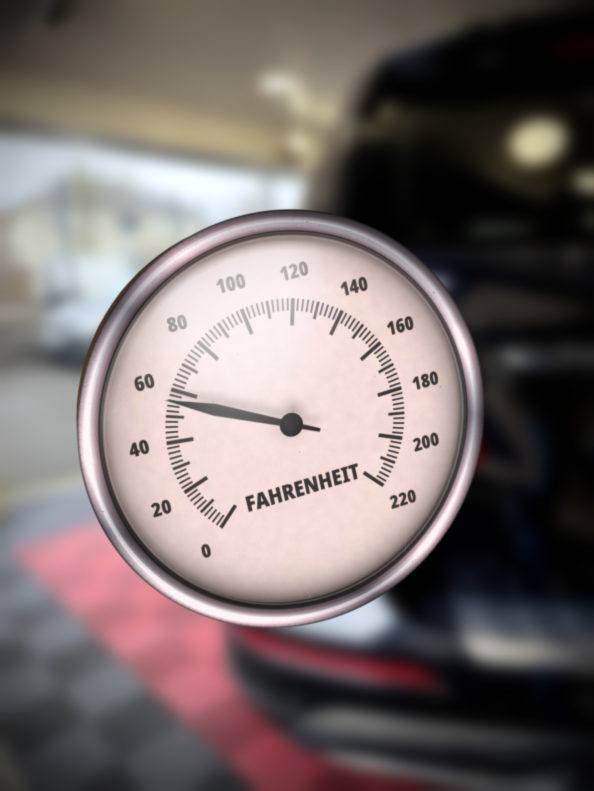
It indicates {"value": 56, "unit": "°F"}
